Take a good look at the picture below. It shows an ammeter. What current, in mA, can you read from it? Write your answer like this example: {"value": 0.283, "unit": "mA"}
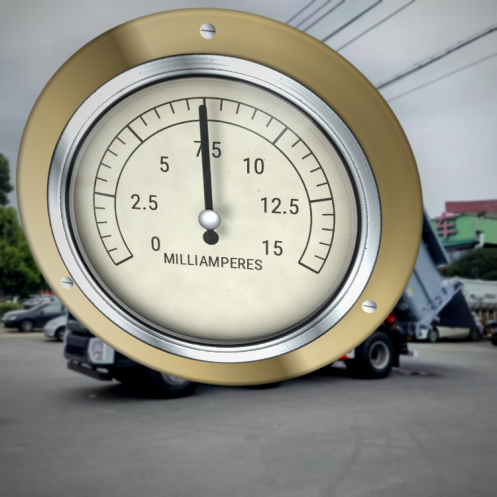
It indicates {"value": 7.5, "unit": "mA"}
